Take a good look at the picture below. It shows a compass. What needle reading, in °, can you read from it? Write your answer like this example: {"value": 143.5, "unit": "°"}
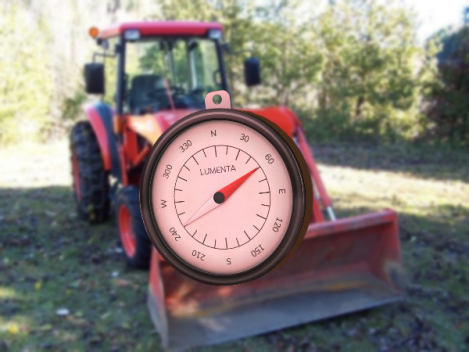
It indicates {"value": 60, "unit": "°"}
